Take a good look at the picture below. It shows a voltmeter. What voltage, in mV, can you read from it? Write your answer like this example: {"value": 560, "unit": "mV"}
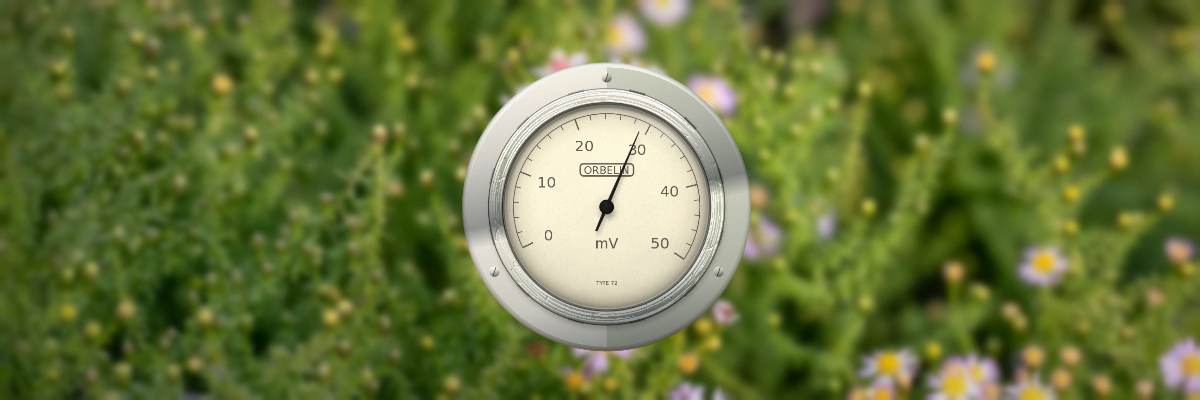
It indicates {"value": 29, "unit": "mV"}
